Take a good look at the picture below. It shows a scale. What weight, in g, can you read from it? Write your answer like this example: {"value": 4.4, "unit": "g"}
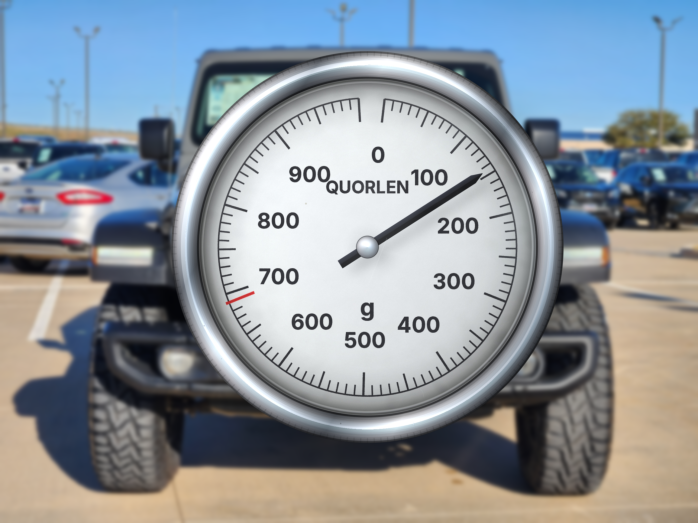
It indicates {"value": 145, "unit": "g"}
